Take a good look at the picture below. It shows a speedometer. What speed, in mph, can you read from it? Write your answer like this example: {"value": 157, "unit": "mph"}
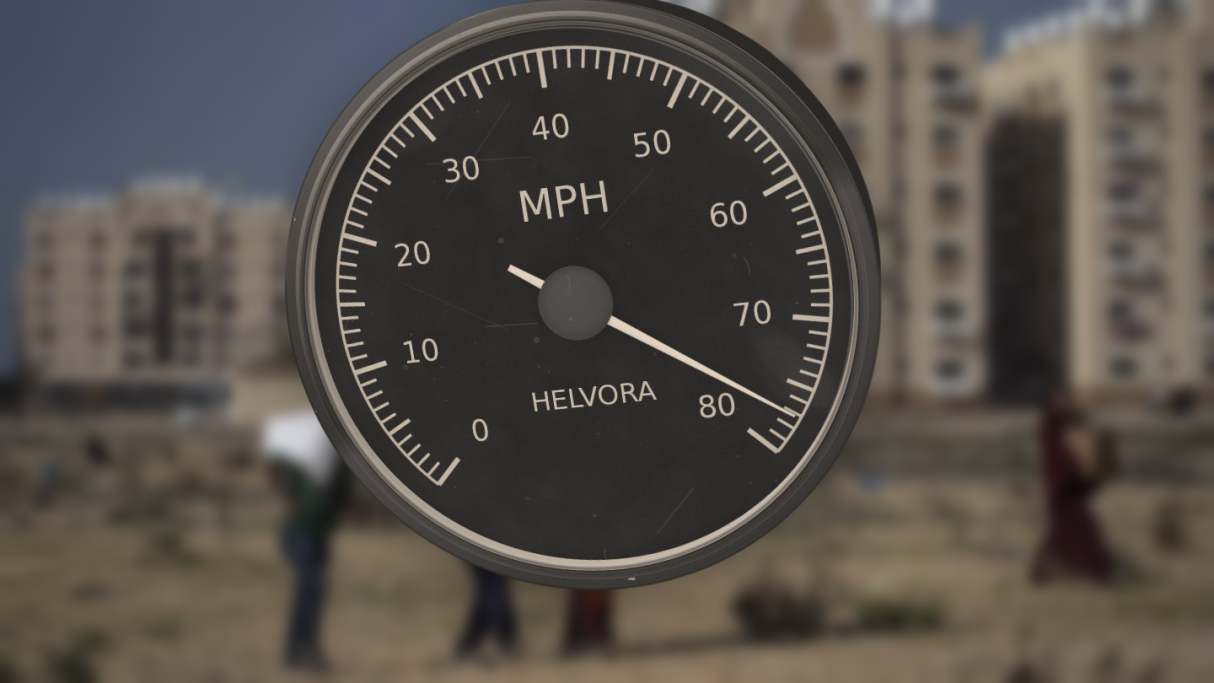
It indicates {"value": 77, "unit": "mph"}
